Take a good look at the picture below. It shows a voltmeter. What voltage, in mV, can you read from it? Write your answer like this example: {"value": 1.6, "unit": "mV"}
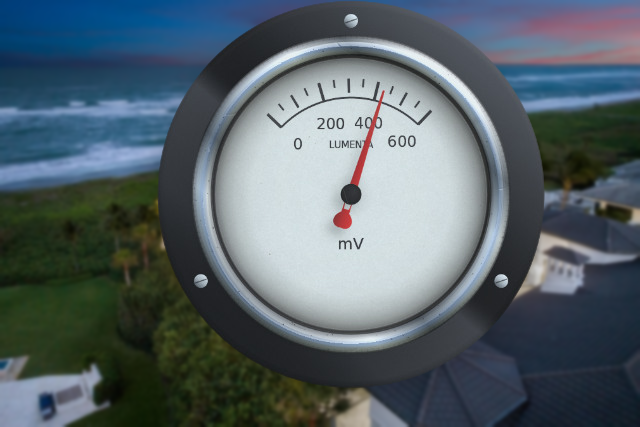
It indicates {"value": 425, "unit": "mV"}
